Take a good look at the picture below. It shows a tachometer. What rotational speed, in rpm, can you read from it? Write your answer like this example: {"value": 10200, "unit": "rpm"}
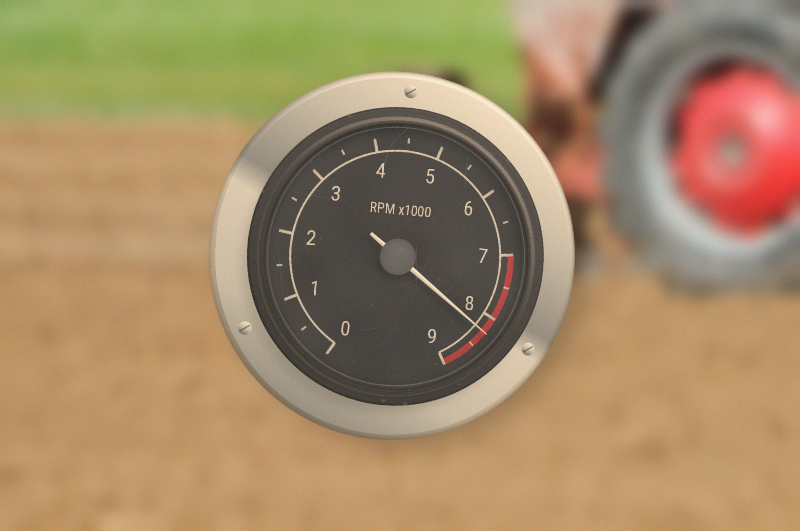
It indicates {"value": 8250, "unit": "rpm"}
